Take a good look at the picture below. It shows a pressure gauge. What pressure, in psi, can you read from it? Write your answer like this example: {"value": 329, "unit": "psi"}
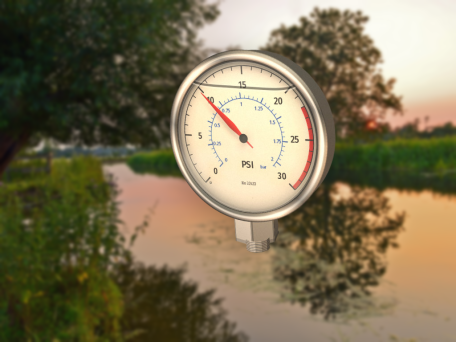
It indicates {"value": 10, "unit": "psi"}
